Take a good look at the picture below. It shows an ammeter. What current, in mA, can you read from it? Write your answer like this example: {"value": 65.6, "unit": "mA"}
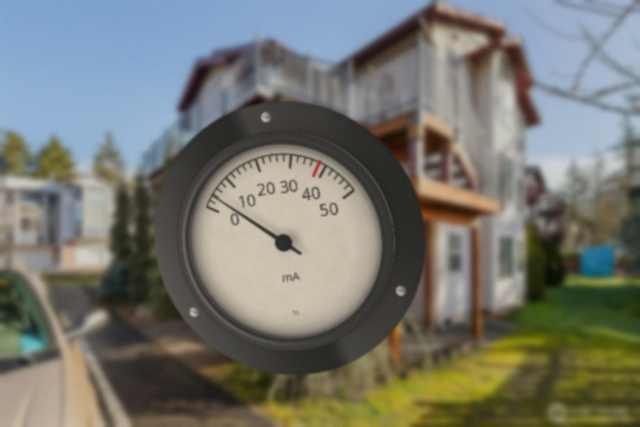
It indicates {"value": 4, "unit": "mA"}
